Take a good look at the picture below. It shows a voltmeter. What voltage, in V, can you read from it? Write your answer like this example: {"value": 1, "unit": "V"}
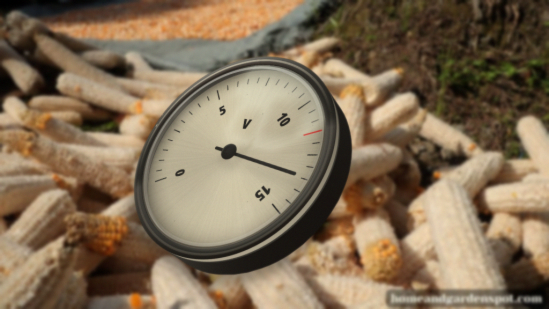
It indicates {"value": 13.5, "unit": "V"}
